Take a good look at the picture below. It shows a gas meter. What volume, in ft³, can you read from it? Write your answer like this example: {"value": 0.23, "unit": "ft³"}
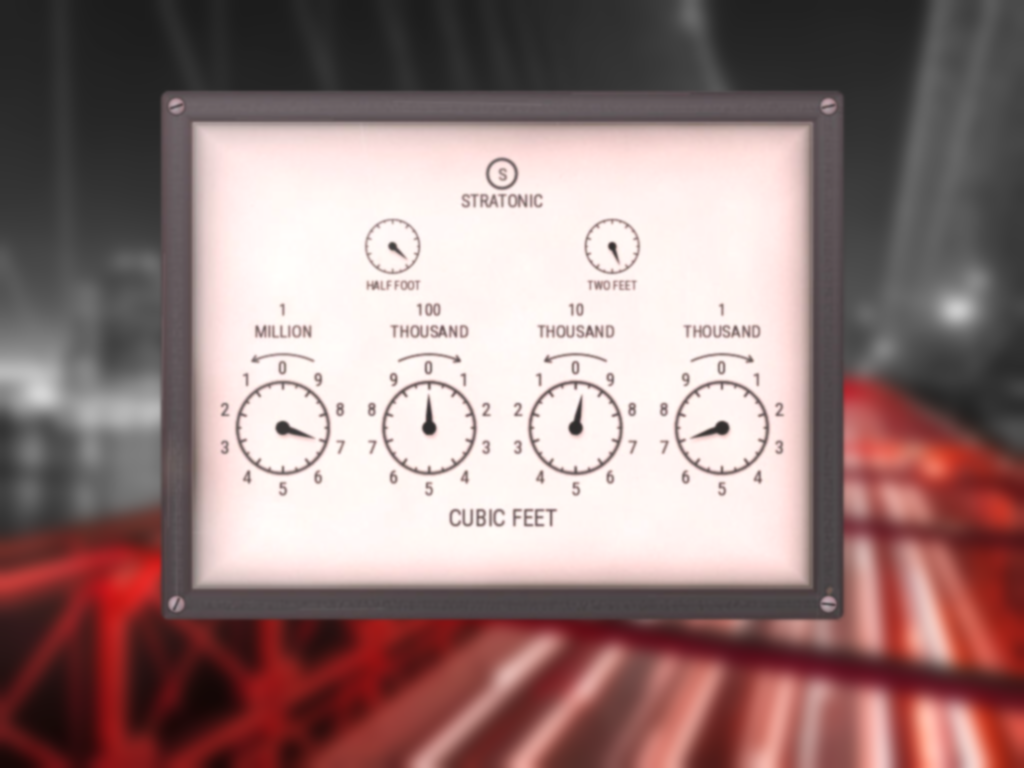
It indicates {"value": 699700, "unit": "ft³"}
